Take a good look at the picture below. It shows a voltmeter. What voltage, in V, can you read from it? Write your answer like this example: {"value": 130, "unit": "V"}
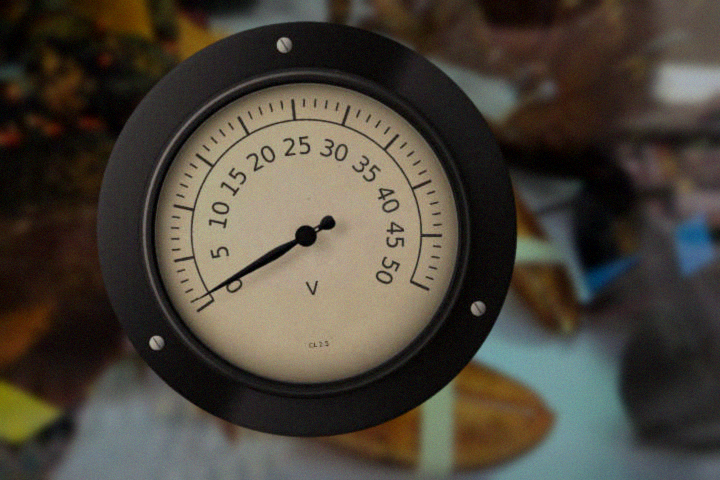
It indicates {"value": 1, "unit": "V"}
